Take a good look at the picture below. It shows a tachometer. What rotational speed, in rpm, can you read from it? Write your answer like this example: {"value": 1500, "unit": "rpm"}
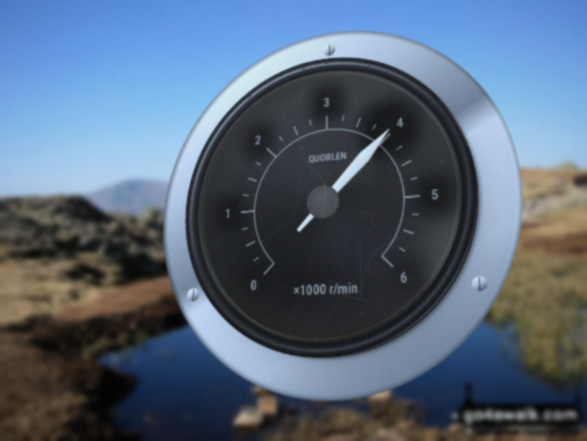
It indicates {"value": 4000, "unit": "rpm"}
